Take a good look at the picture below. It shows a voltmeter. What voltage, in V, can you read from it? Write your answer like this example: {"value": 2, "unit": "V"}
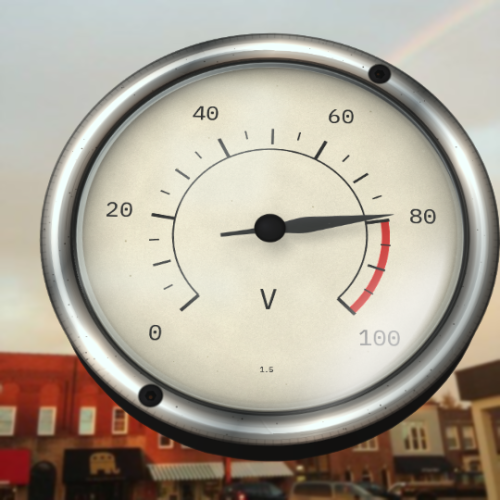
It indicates {"value": 80, "unit": "V"}
